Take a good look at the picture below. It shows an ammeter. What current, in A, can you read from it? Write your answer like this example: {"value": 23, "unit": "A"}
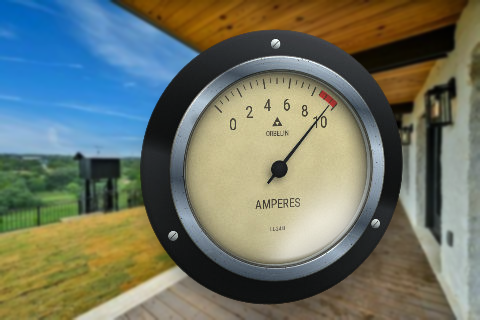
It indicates {"value": 9.5, "unit": "A"}
